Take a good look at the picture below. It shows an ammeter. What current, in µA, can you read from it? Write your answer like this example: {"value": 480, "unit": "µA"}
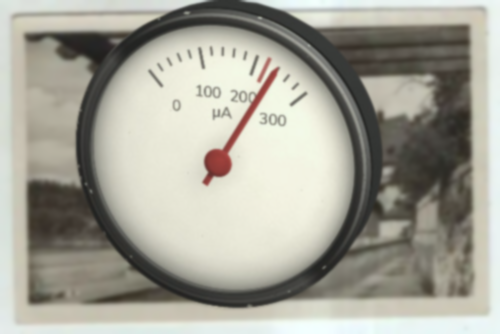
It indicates {"value": 240, "unit": "µA"}
